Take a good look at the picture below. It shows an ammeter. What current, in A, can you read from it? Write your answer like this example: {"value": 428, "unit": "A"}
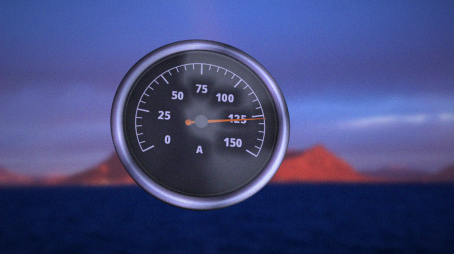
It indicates {"value": 127.5, "unit": "A"}
